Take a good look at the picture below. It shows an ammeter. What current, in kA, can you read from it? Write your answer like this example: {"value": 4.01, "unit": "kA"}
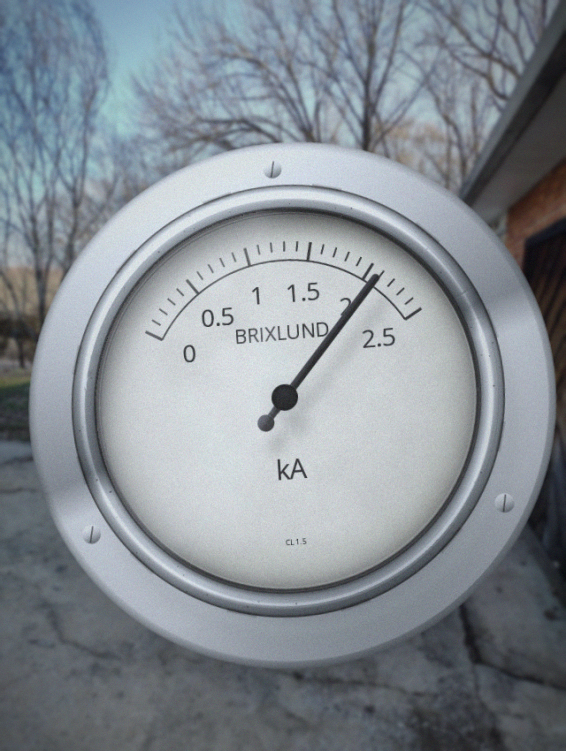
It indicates {"value": 2.1, "unit": "kA"}
